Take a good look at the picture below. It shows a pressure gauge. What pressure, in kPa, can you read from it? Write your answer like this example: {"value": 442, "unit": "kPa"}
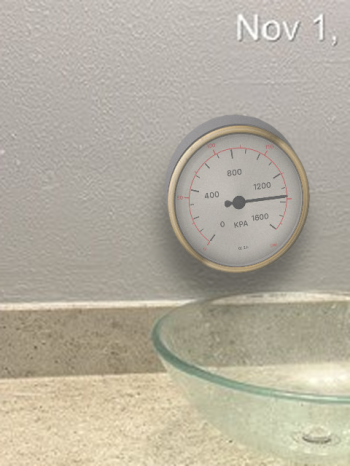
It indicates {"value": 1350, "unit": "kPa"}
